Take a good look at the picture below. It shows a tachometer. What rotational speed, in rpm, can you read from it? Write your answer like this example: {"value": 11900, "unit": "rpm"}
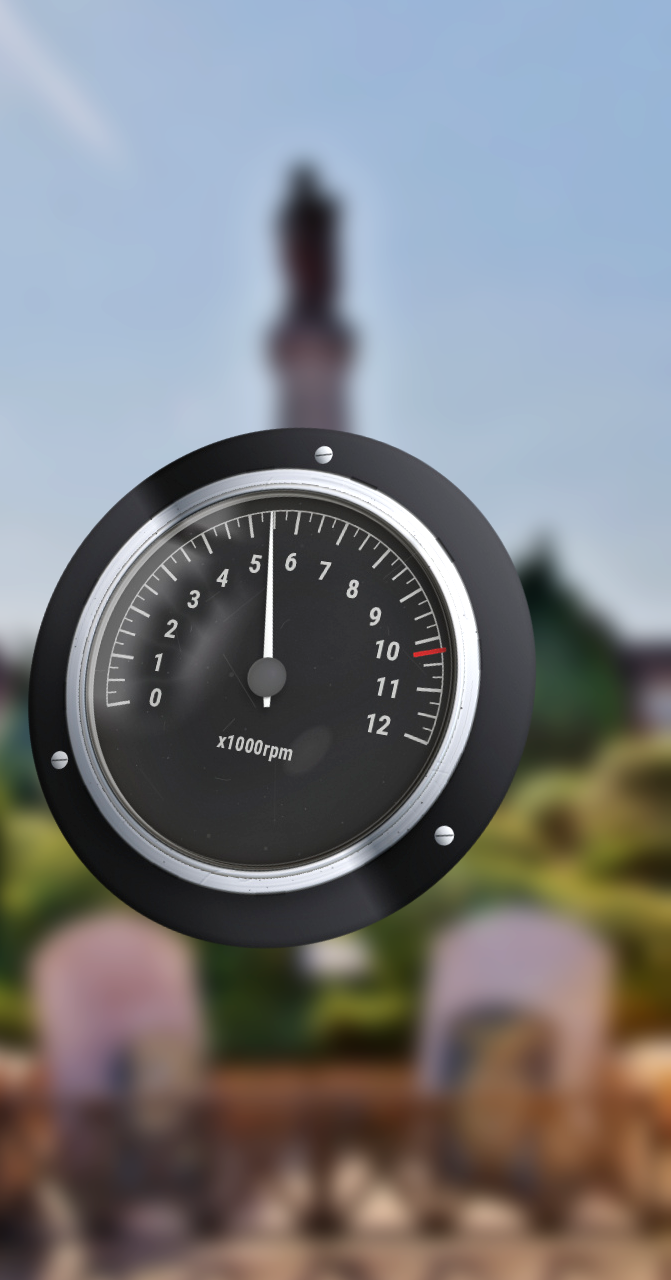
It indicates {"value": 5500, "unit": "rpm"}
